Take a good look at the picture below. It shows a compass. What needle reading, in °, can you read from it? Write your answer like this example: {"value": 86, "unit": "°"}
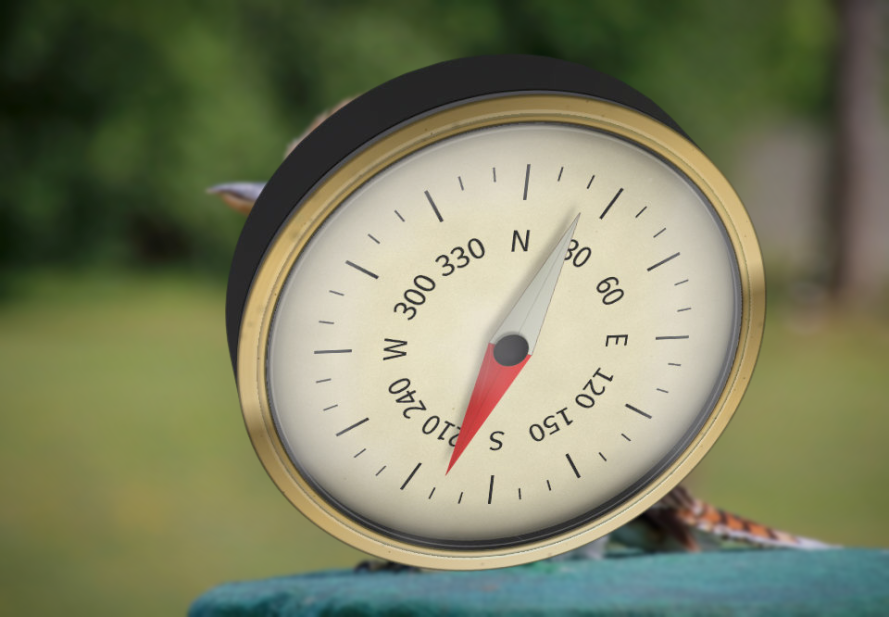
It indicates {"value": 200, "unit": "°"}
